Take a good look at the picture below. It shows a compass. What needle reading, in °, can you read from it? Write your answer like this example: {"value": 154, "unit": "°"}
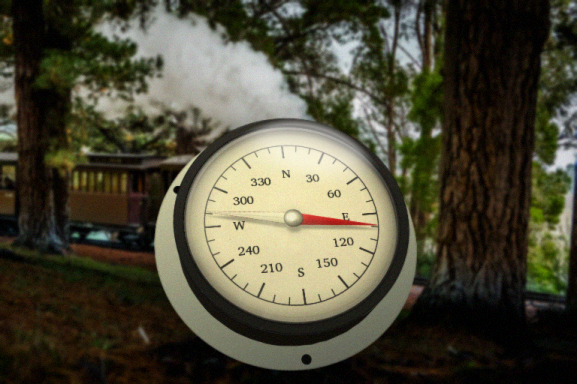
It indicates {"value": 100, "unit": "°"}
